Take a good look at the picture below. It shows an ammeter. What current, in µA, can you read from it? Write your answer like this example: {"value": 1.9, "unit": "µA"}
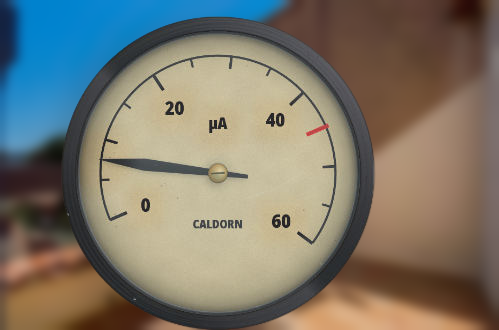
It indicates {"value": 7.5, "unit": "µA"}
